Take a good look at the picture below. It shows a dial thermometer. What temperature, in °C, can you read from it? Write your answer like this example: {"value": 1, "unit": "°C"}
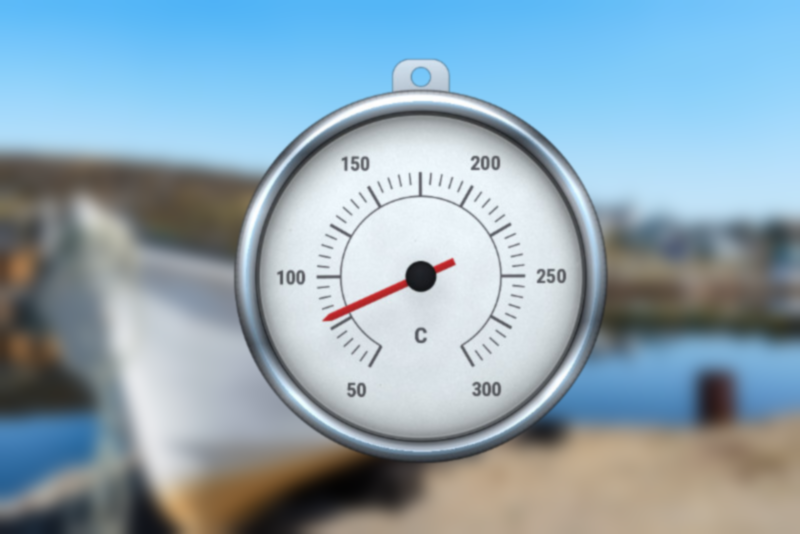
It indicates {"value": 80, "unit": "°C"}
